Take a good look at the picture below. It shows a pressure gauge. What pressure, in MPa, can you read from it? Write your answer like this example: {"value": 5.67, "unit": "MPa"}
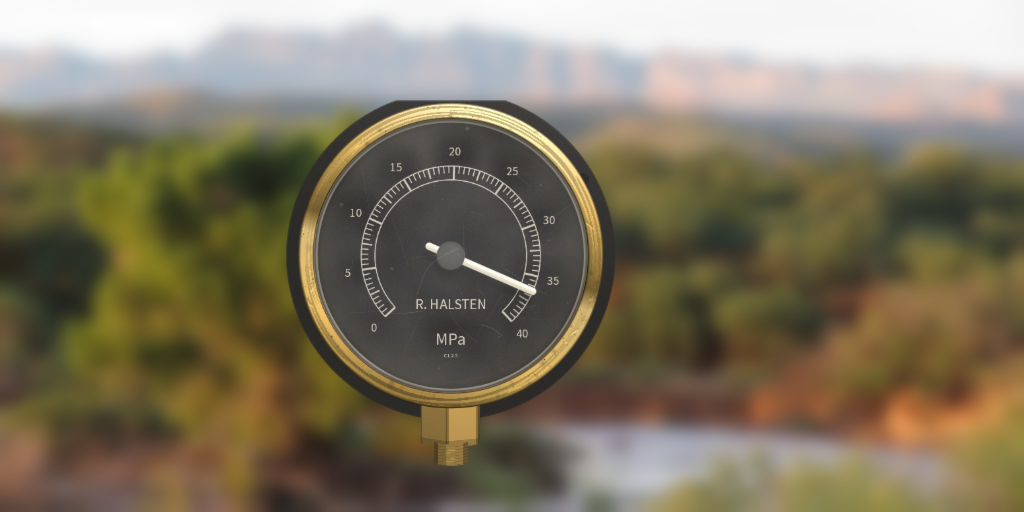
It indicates {"value": 36.5, "unit": "MPa"}
